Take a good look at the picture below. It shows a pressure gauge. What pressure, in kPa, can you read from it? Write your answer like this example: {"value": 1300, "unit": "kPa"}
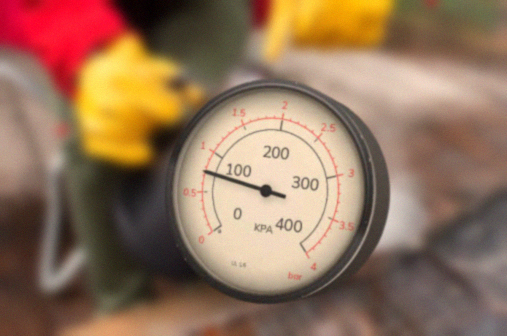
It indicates {"value": 75, "unit": "kPa"}
